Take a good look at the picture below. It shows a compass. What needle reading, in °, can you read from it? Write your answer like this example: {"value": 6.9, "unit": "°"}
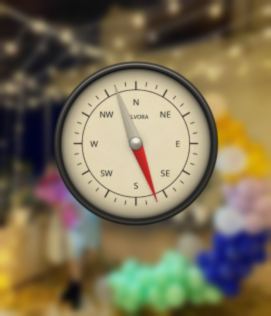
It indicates {"value": 160, "unit": "°"}
